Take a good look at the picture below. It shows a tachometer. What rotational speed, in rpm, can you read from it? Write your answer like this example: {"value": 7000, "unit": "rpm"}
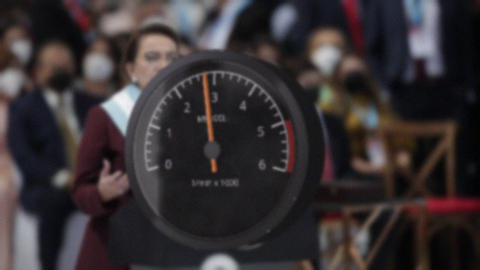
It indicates {"value": 2800, "unit": "rpm"}
